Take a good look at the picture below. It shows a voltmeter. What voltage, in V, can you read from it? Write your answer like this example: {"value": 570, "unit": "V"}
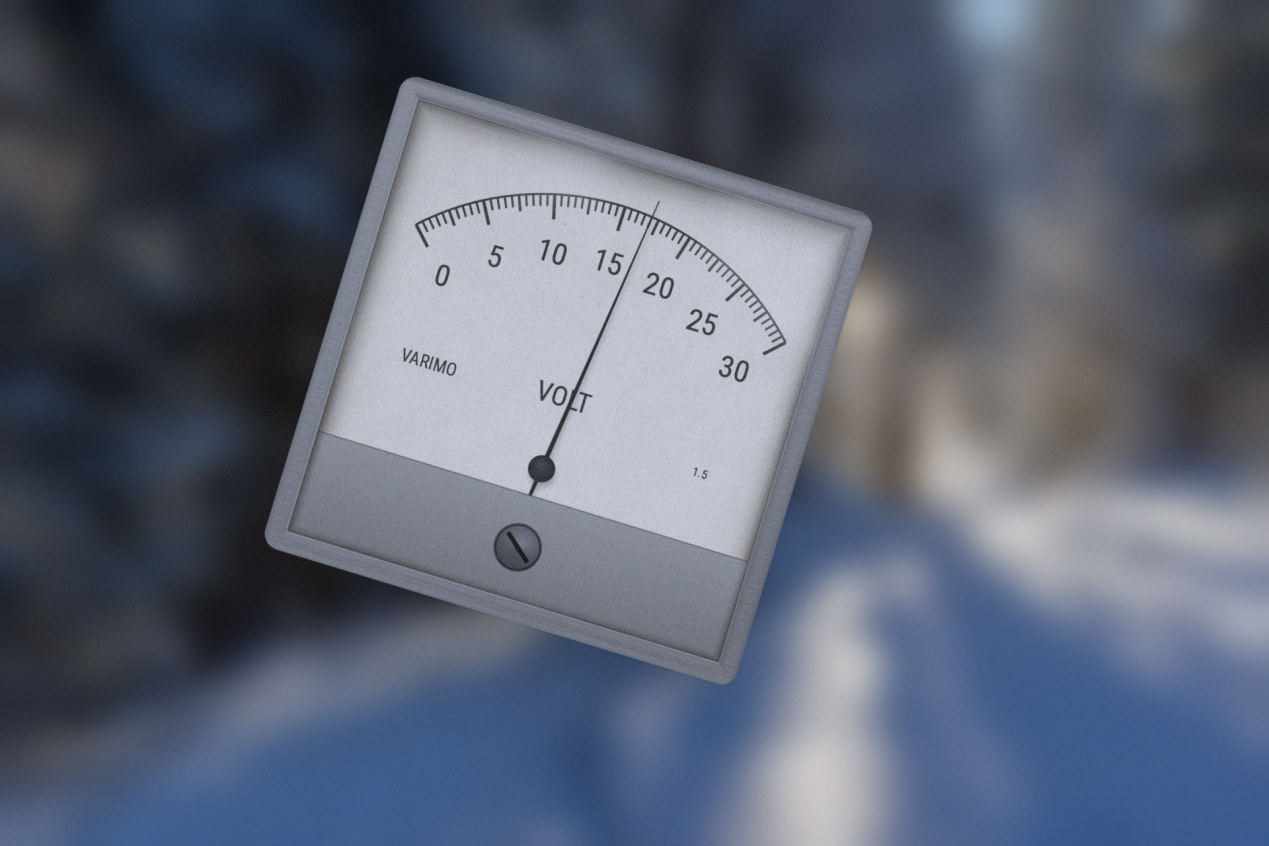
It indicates {"value": 17, "unit": "V"}
